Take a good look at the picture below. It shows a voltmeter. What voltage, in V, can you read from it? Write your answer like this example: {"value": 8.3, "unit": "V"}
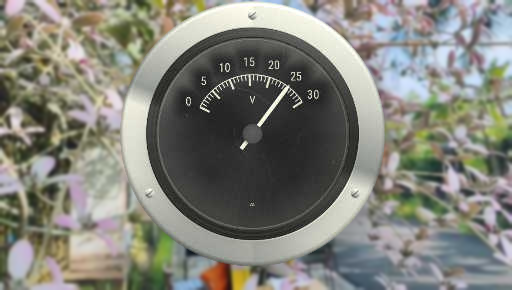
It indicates {"value": 25, "unit": "V"}
